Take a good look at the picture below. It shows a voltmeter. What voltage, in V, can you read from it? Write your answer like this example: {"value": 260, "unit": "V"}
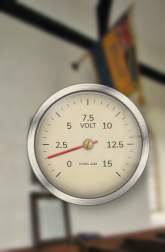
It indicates {"value": 1.5, "unit": "V"}
